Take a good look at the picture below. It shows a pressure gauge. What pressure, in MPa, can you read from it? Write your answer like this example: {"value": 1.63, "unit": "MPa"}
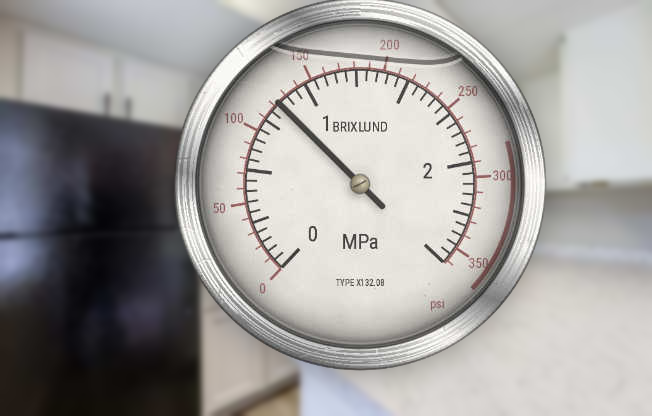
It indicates {"value": 0.85, "unit": "MPa"}
